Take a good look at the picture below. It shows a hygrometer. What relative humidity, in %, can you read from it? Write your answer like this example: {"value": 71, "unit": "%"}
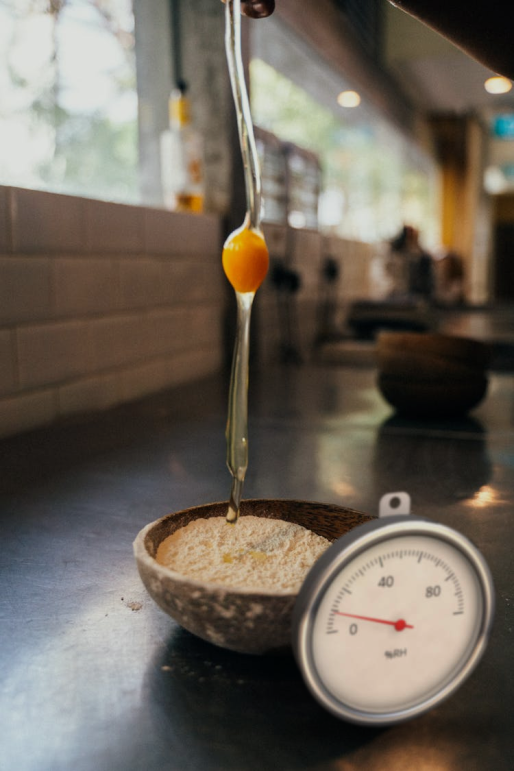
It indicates {"value": 10, "unit": "%"}
